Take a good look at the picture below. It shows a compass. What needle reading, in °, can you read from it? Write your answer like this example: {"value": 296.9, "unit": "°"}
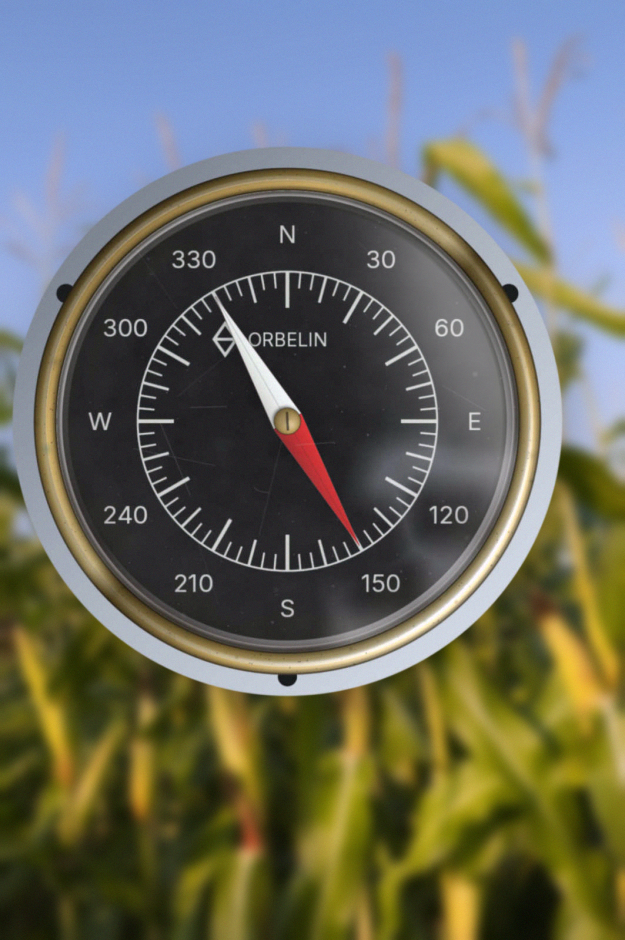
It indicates {"value": 150, "unit": "°"}
